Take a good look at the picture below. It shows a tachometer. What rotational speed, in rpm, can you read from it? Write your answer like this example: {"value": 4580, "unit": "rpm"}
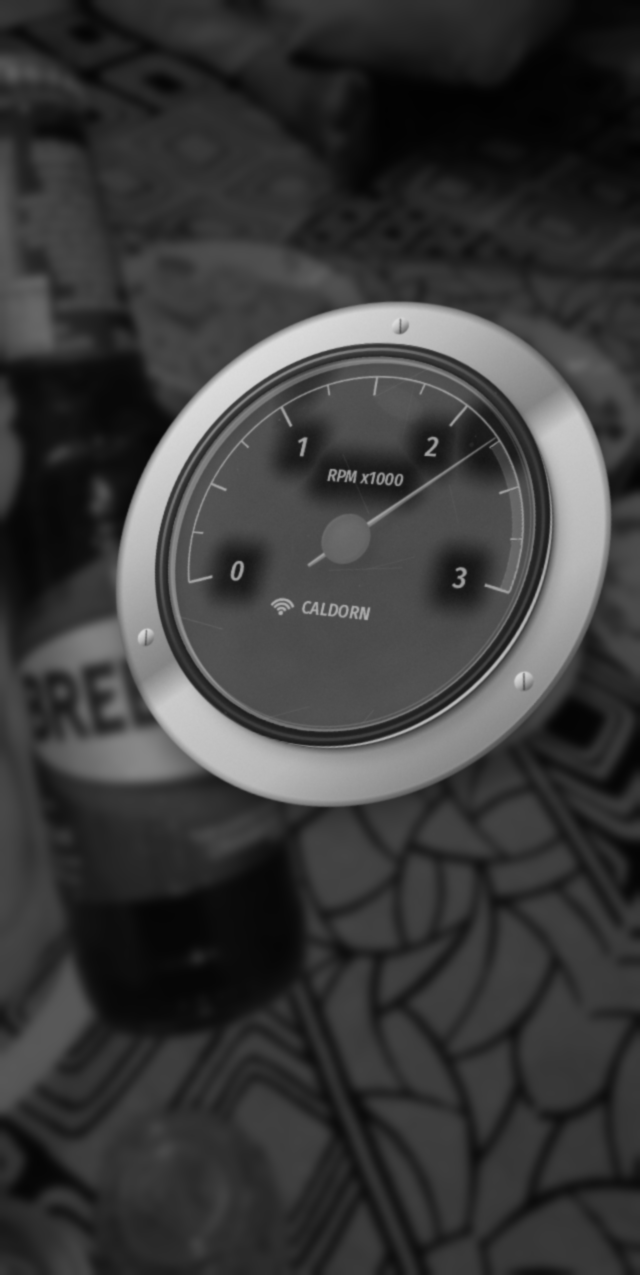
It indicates {"value": 2250, "unit": "rpm"}
